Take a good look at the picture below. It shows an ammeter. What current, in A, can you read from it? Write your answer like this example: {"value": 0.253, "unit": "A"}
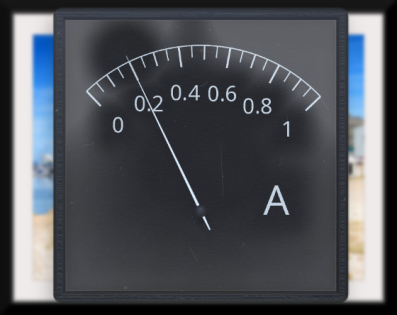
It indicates {"value": 0.2, "unit": "A"}
